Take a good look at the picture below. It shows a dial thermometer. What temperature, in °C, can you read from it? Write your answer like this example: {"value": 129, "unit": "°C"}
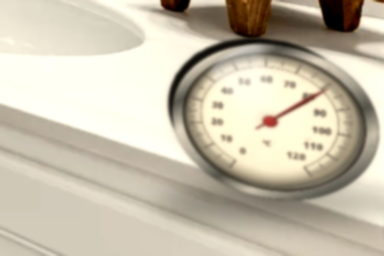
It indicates {"value": 80, "unit": "°C"}
